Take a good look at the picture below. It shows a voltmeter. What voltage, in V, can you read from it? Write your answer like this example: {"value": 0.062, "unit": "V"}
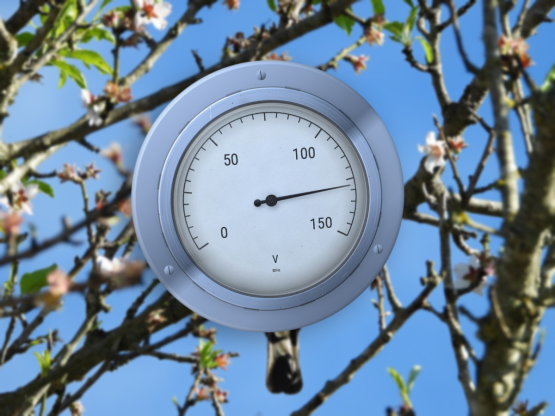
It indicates {"value": 127.5, "unit": "V"}
